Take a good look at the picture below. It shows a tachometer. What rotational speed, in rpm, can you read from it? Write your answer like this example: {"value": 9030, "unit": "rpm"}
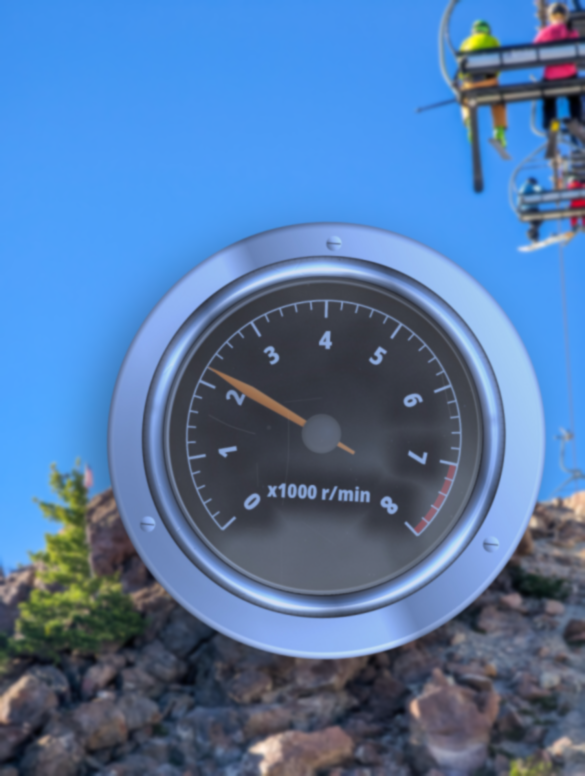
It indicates {"value": 2200, "unit": "rpm"}
